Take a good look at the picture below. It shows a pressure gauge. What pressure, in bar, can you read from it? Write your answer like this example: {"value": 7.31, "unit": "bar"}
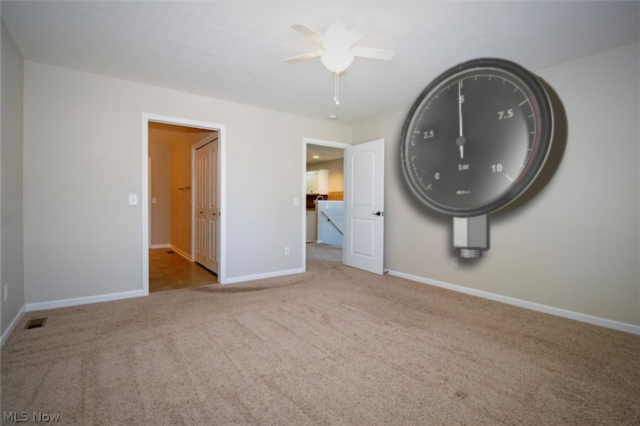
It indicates {"value": 5, "unit": "bar"}
